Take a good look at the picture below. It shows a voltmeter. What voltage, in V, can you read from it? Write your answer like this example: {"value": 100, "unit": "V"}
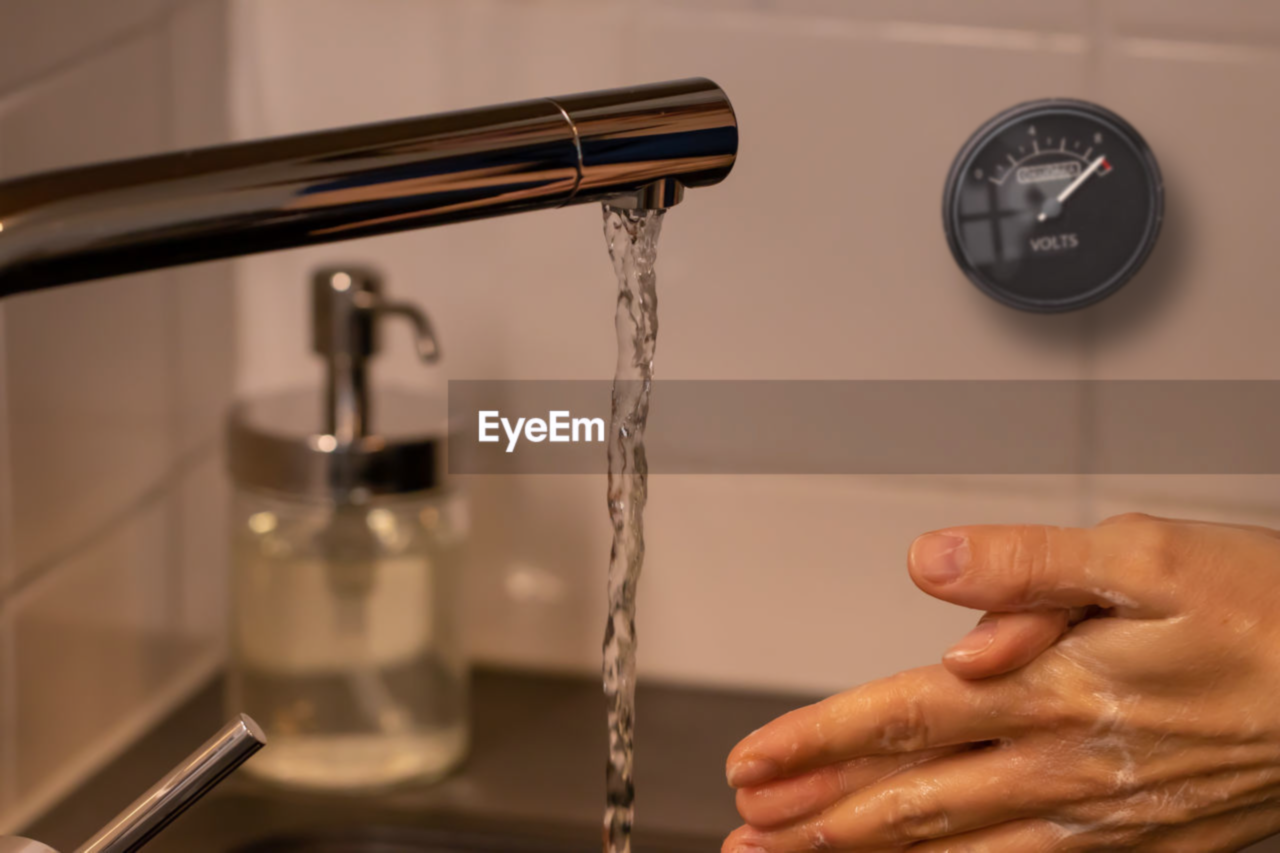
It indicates {"value": 9, "unit": "V"}
